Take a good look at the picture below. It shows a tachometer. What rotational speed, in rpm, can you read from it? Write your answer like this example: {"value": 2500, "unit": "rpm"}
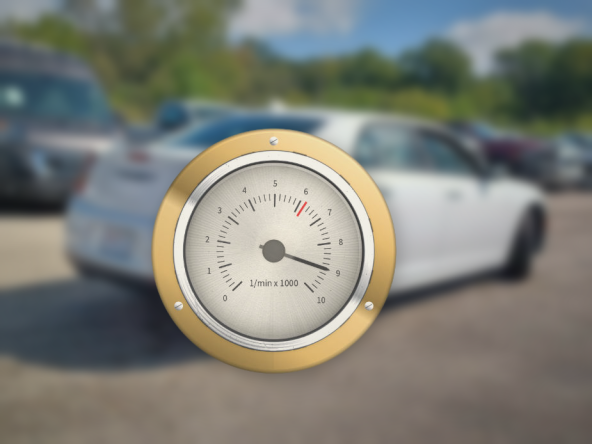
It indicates {"value": 9000, "unit": "rpm"}
